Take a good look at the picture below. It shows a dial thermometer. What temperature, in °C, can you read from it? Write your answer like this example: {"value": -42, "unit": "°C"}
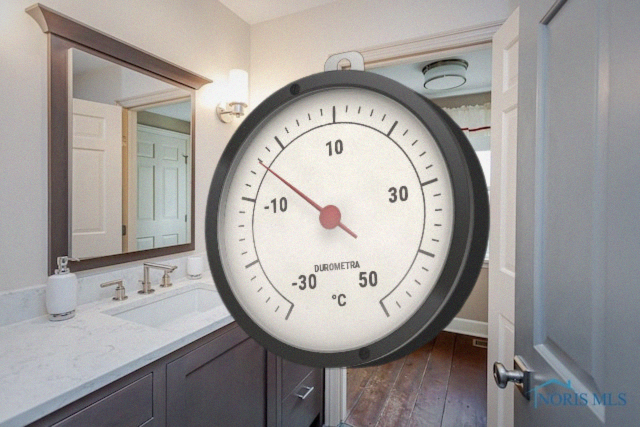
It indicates {"value": -4, "unit": "°C"}
